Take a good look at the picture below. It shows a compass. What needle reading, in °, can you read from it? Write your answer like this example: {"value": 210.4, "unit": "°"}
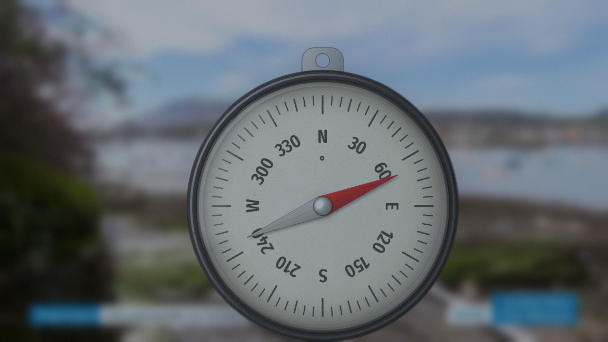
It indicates {"value": 67.5, "unit": "°"}
